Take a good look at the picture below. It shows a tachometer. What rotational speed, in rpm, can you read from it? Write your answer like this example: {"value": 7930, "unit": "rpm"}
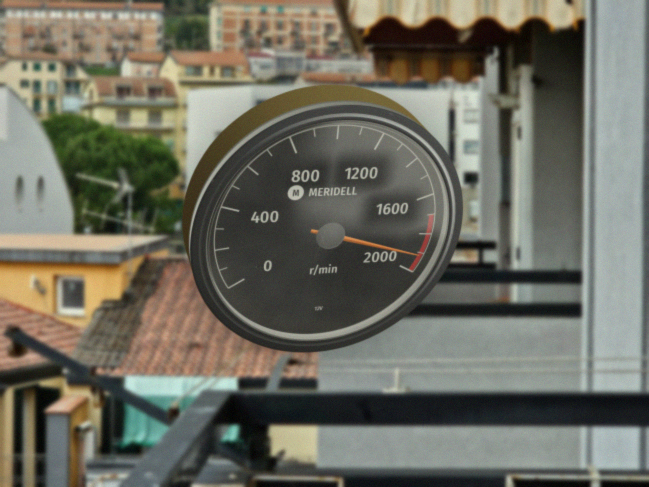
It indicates {"value": 1900, "unit": "rpm"}
